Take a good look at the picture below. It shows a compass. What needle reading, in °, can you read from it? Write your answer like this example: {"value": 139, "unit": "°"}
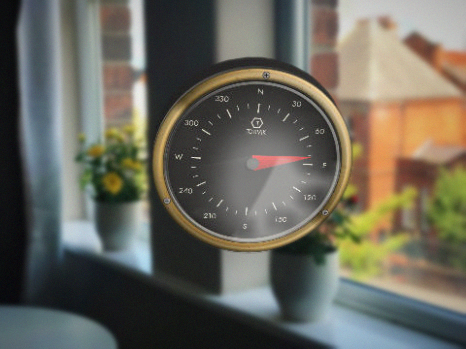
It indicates {"value": 80, "unit": "°"}
